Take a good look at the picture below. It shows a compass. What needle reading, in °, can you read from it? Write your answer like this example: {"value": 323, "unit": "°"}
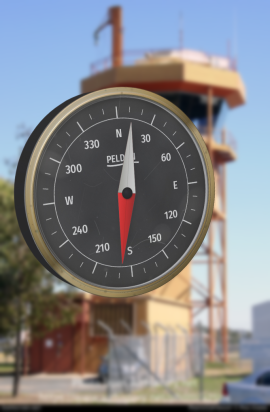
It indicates {"value": 190, "unit": "°"}
